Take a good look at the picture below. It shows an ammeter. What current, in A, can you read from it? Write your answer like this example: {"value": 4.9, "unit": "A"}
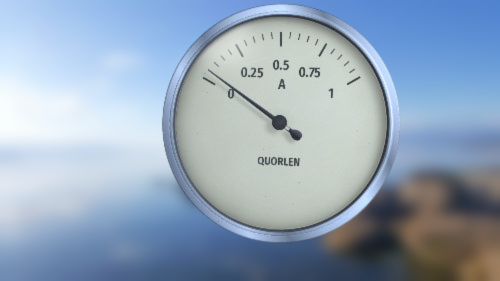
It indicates {"value": 0.05, "unit": "A"}
